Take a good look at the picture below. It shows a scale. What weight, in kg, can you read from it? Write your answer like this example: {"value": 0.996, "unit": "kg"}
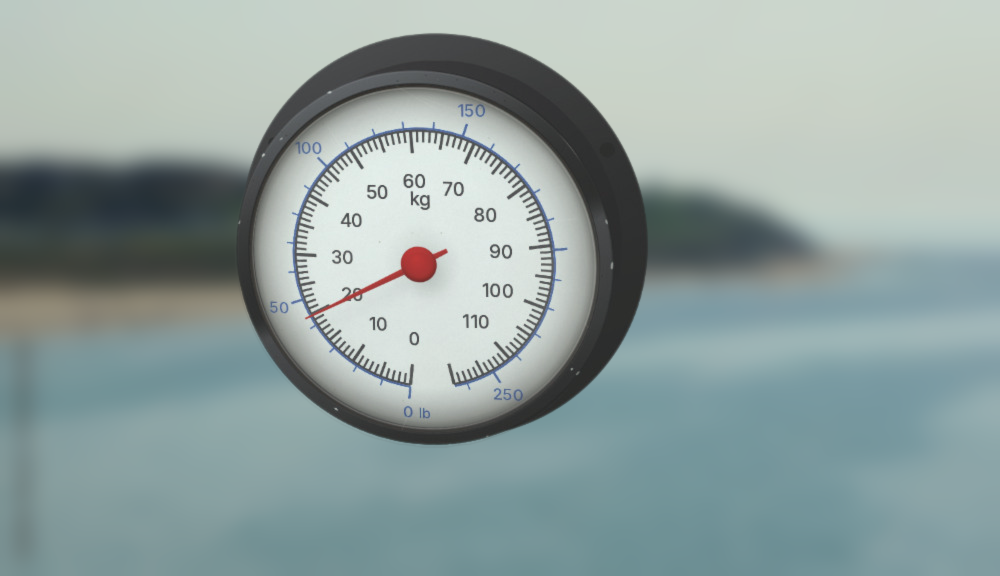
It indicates {"value": 20, "unit": "kg"}
